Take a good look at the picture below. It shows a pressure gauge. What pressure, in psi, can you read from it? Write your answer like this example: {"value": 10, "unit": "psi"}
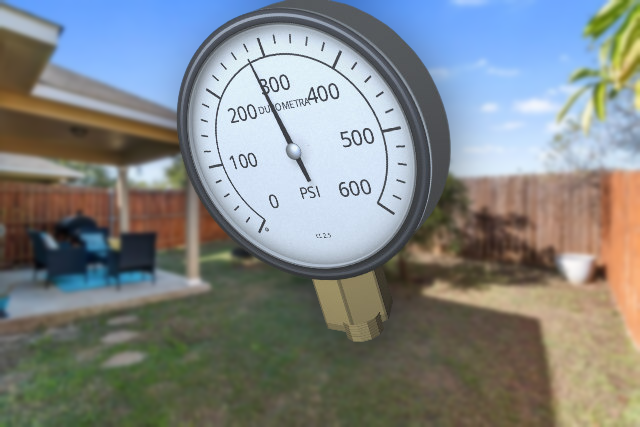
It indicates {"value": 280, "unit": "psi"}
